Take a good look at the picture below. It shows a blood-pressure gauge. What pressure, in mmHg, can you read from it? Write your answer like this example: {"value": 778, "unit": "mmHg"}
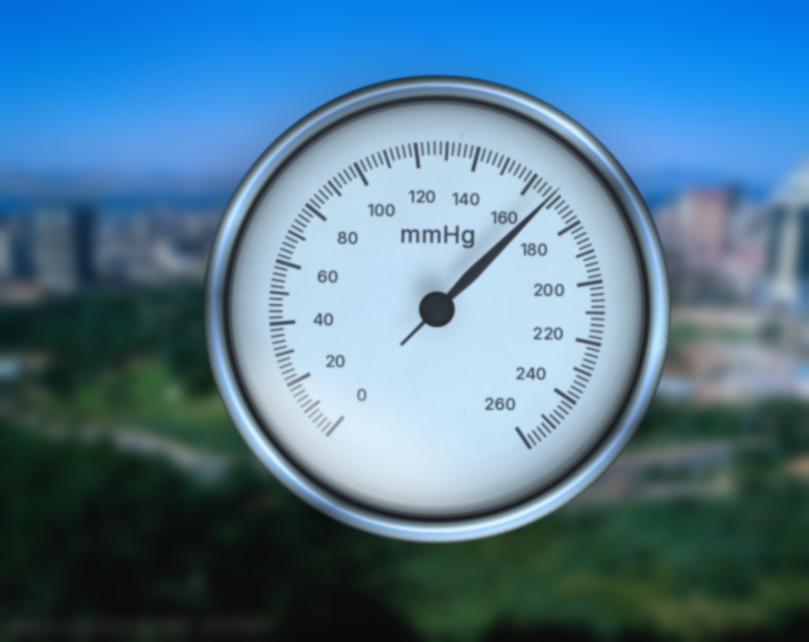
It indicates {"value": 168, "unit": "mmHg"}
